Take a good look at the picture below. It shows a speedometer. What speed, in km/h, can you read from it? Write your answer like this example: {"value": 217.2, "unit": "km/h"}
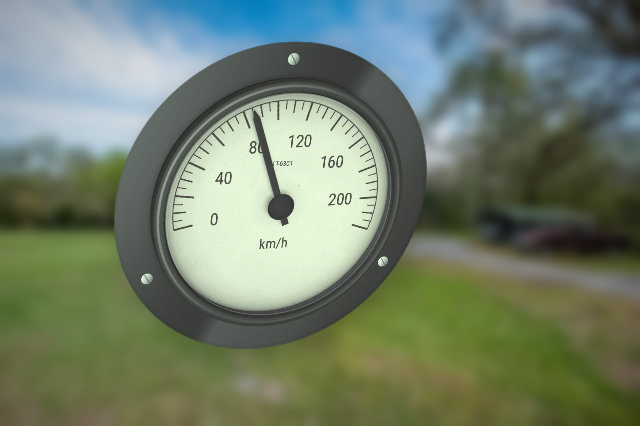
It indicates {"value": 85, "unit": "km/h"}
